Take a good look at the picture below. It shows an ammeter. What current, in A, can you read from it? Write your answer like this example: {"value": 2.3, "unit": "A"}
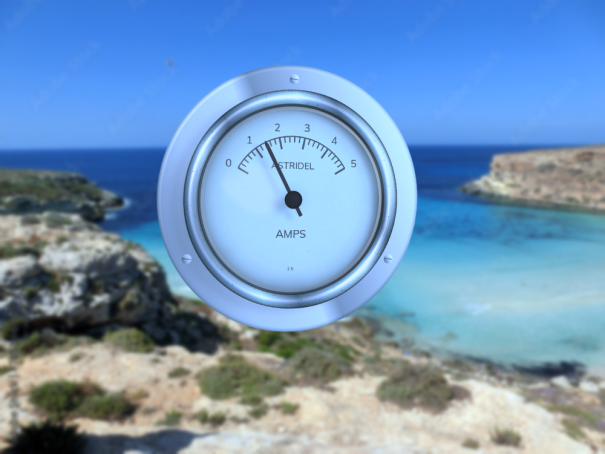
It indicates {"value": 1.4, "unit": "A"}
